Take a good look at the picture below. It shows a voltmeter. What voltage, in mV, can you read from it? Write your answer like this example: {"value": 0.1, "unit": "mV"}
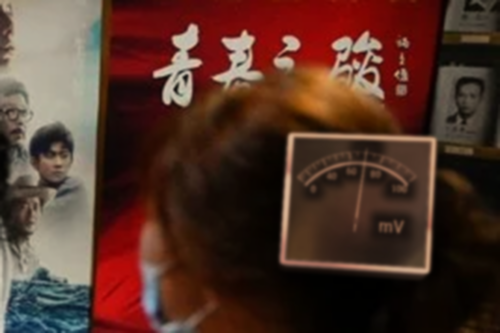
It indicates {"value": 70, "unit": "mV"}
